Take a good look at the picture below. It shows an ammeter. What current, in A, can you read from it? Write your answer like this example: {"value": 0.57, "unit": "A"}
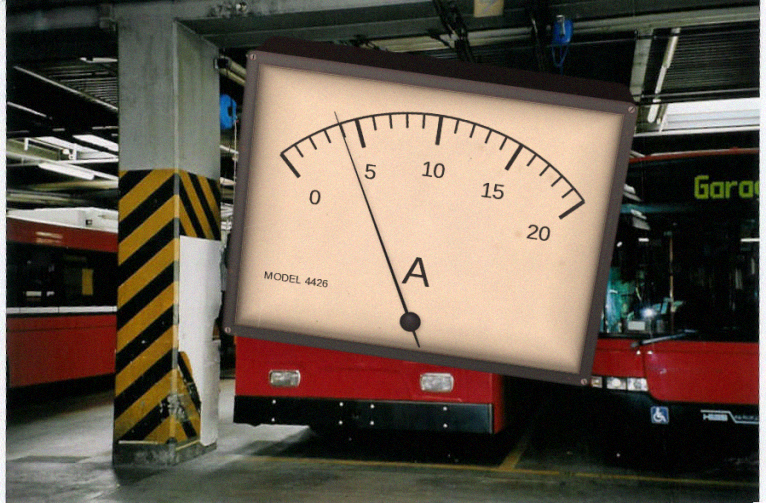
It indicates {"value": 4, "unit": "A"}
